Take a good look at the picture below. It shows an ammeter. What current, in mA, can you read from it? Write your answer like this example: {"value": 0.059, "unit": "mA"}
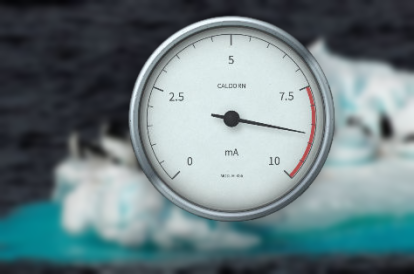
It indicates {"value": 8.75, "unit": "mA"}
